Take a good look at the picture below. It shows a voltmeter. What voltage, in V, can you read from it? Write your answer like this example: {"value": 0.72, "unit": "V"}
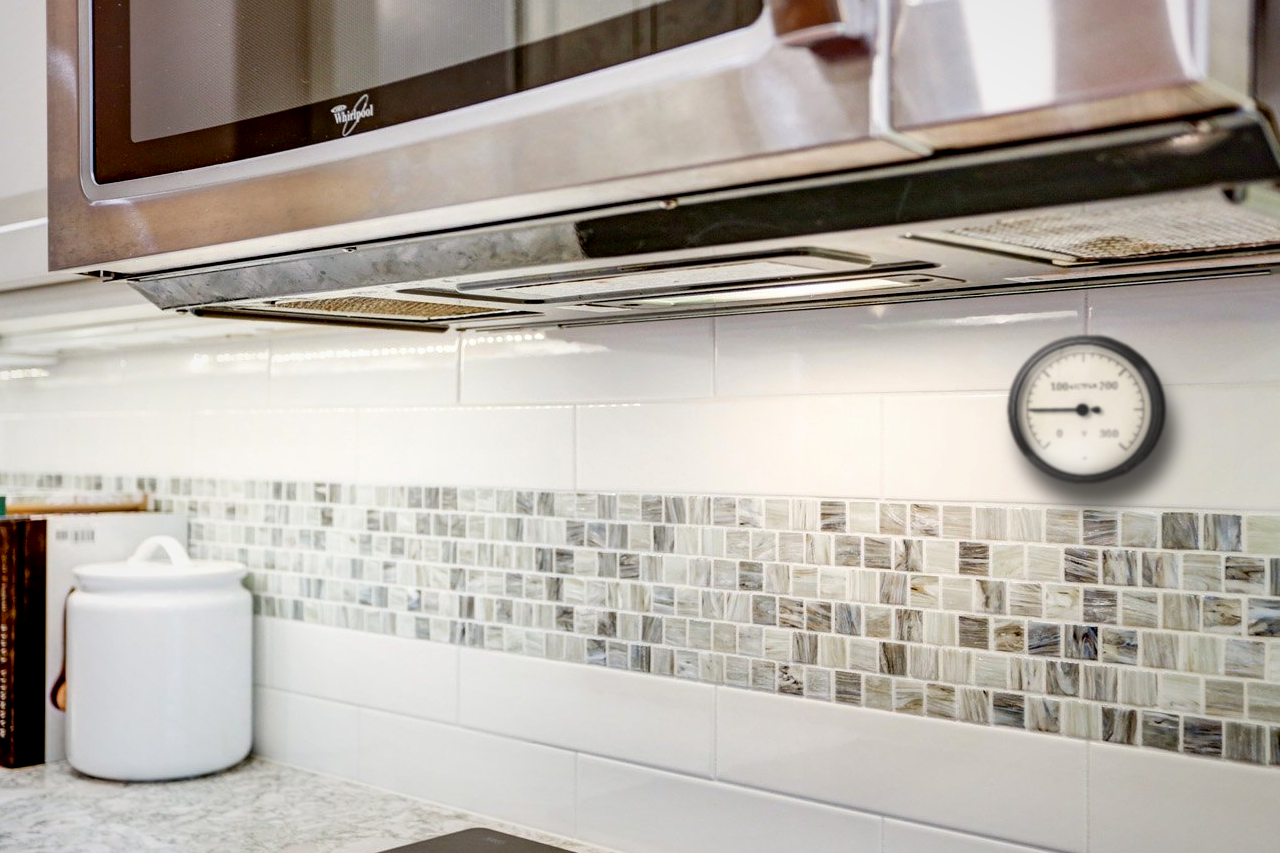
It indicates {"value": 50, "unit": "V"}
